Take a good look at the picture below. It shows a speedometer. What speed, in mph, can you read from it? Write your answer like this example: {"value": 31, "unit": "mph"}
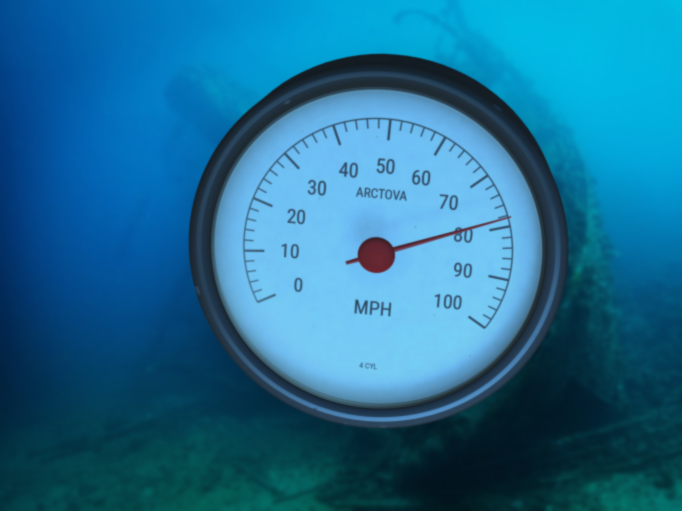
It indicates {"value": 78, "unit": "mph"}
